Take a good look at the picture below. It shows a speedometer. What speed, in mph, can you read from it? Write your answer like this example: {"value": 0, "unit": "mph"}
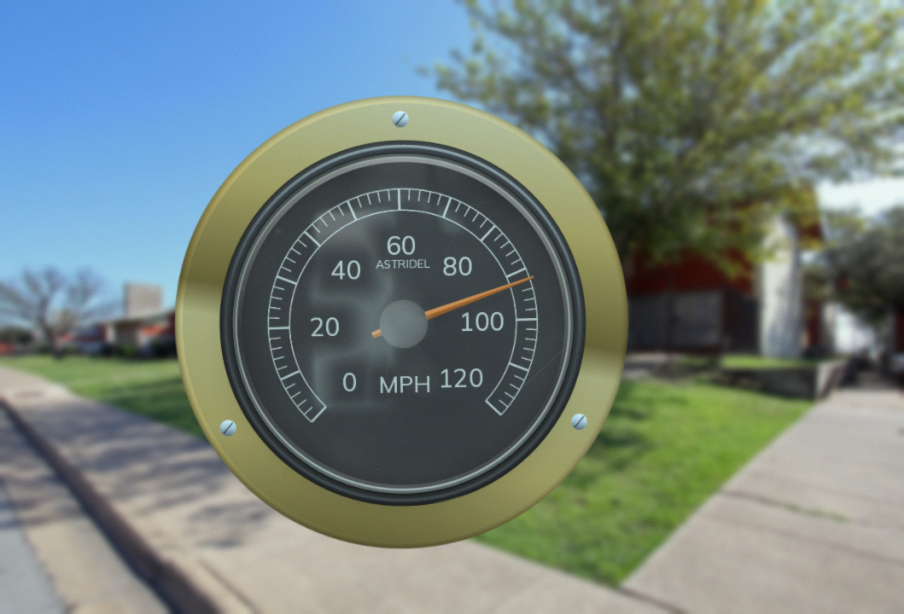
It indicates {"value": 92, "unit": "mph"}
